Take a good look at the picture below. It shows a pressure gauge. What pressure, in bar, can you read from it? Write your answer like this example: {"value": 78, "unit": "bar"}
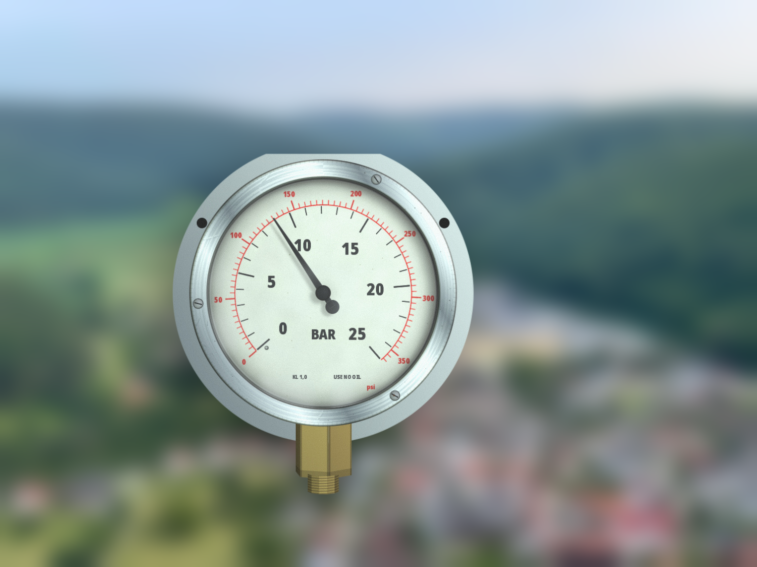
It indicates {"value": 9, "unit": "bar"}
